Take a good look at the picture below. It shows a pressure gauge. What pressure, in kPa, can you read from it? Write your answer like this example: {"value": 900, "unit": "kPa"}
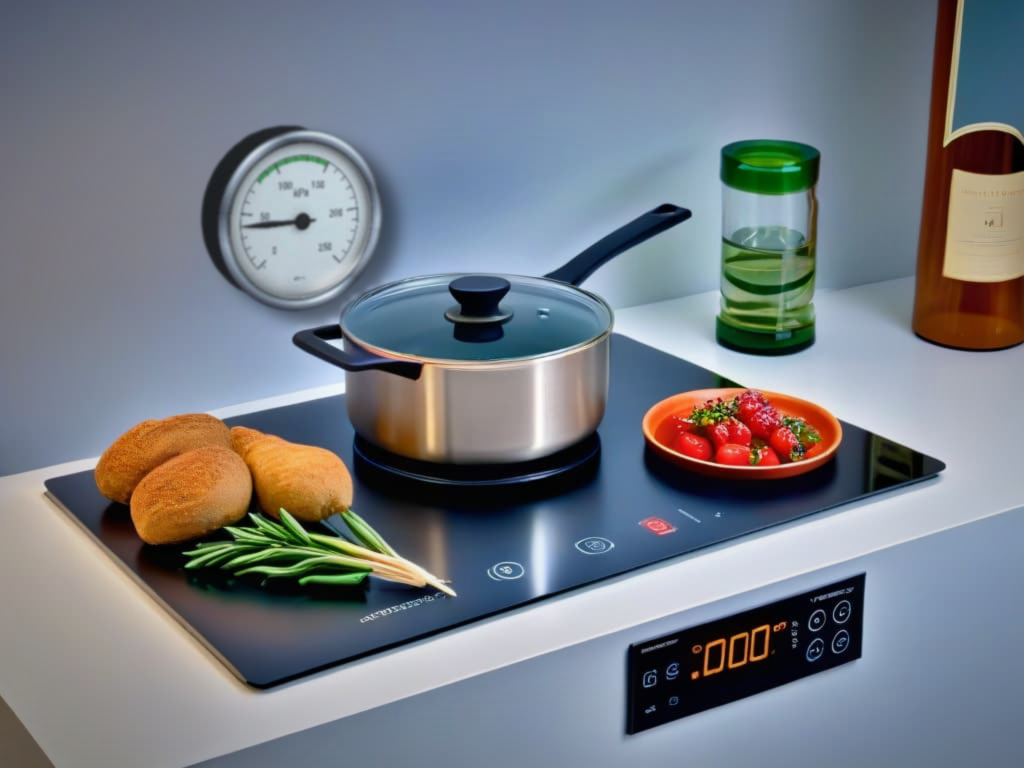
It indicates {"value": 40, "unit": "kPa"}
